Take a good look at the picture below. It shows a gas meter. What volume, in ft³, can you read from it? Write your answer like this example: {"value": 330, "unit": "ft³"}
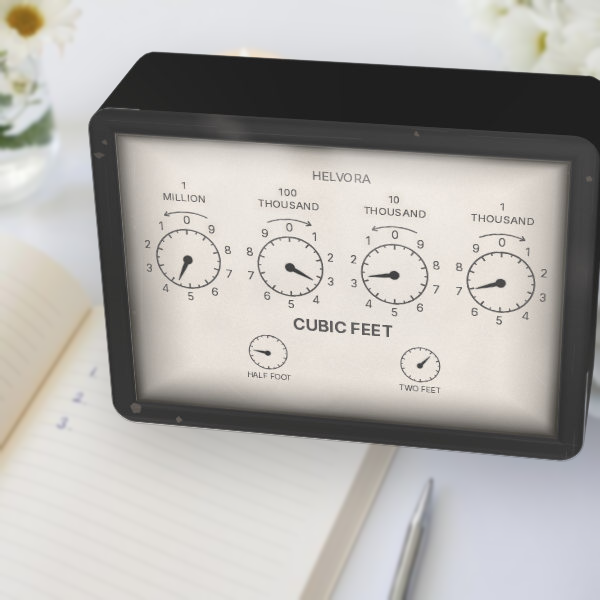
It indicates {"value": 432700, "unit": "ft³"}
